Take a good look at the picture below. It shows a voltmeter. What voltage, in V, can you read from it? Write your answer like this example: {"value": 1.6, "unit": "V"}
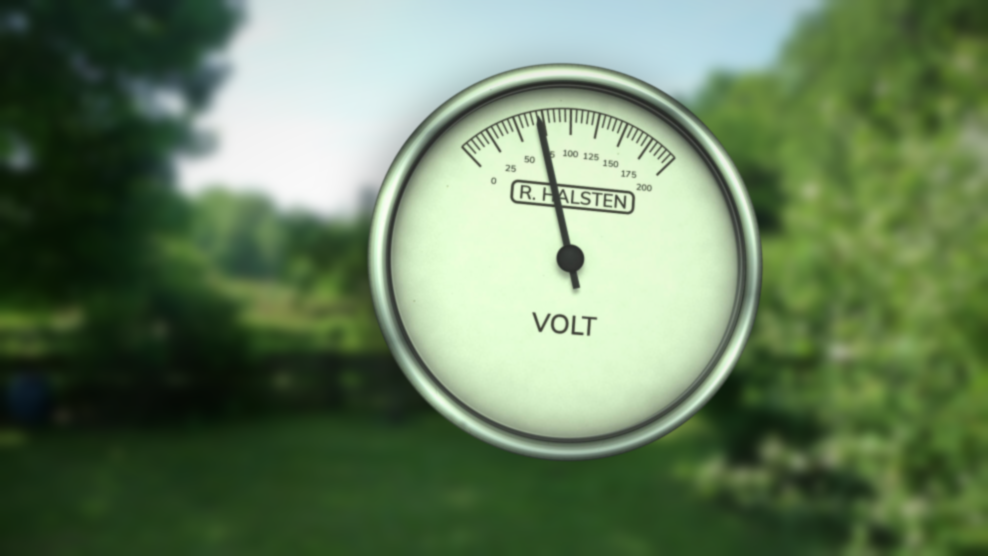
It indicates {"value": 70, "unit": "V"}
